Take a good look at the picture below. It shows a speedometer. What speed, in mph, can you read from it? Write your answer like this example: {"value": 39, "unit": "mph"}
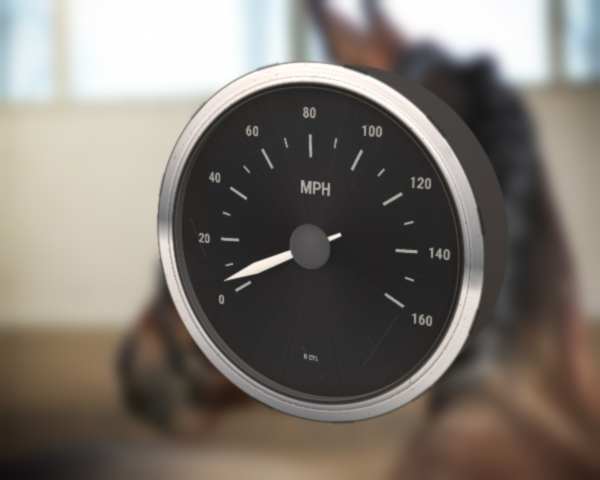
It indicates {"value": 5, "unit": "mph"}
